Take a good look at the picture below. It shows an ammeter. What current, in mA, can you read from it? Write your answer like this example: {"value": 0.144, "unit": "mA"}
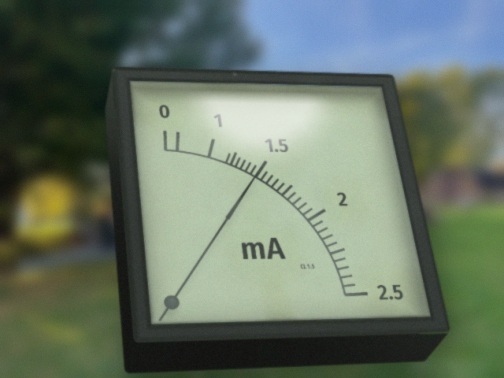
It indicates {"value": 1.5, "unit": "mA"}
